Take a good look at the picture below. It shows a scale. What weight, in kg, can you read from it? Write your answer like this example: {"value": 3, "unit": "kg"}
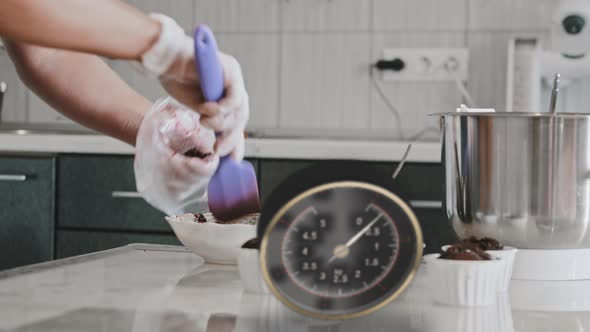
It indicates {"value": 0.25, "unit": "kg"}
